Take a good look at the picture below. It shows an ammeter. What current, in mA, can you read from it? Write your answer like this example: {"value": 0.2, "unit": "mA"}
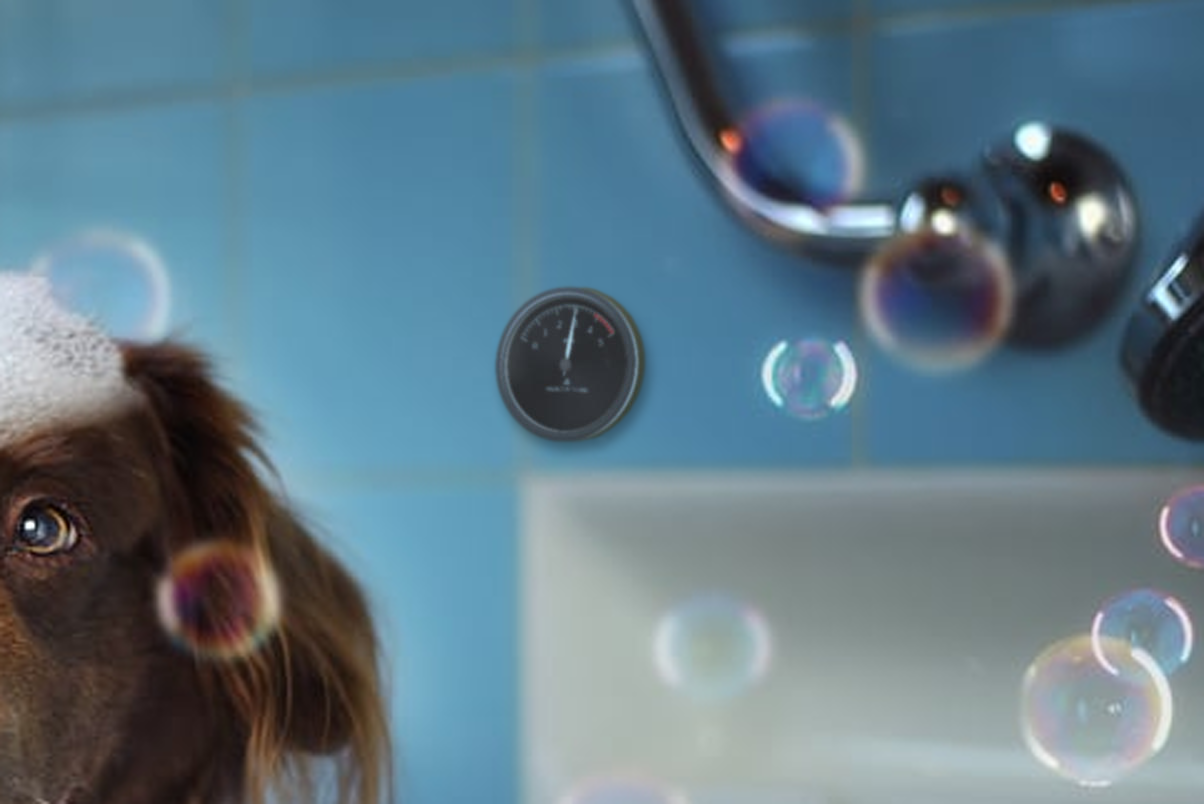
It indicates {"value": 3, "unit": "mA"}
